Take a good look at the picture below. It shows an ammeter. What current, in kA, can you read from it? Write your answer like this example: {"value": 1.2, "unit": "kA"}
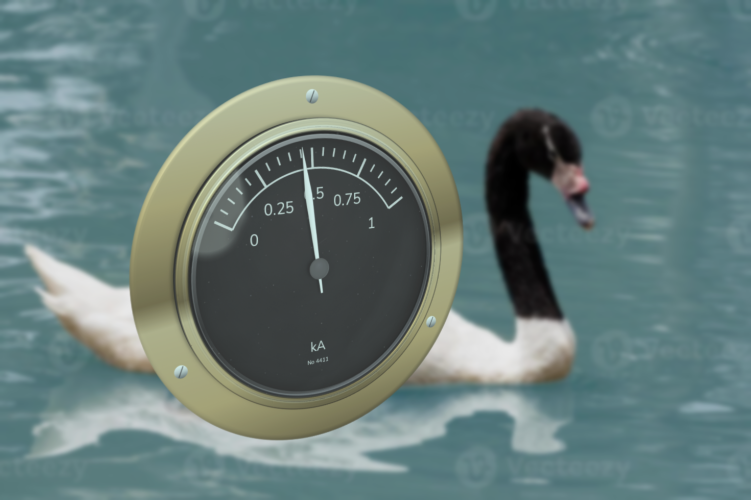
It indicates {"value": 0.45, "unit": "kA"}
